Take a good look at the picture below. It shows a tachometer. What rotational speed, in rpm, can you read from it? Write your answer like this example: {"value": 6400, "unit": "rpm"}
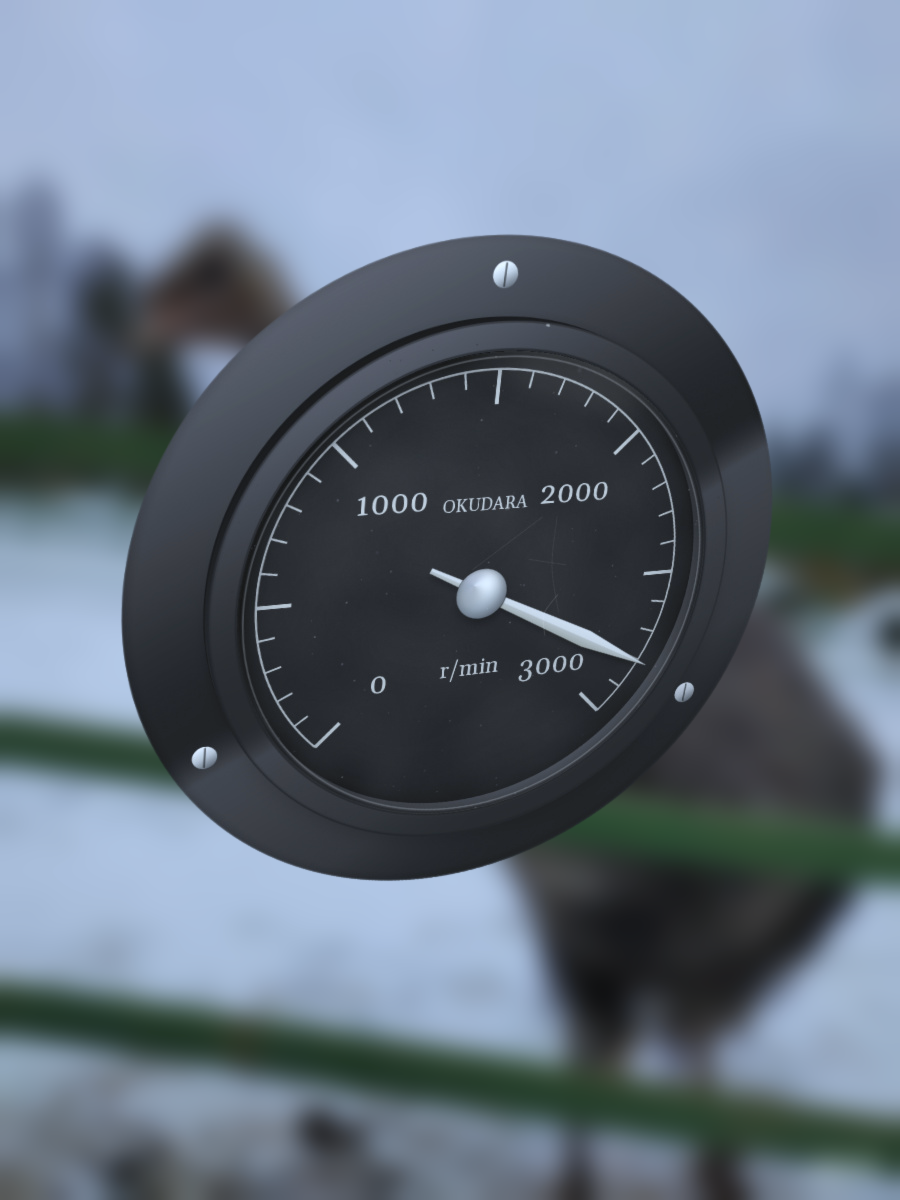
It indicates {"value": 2800, "unit": "rpm"}
